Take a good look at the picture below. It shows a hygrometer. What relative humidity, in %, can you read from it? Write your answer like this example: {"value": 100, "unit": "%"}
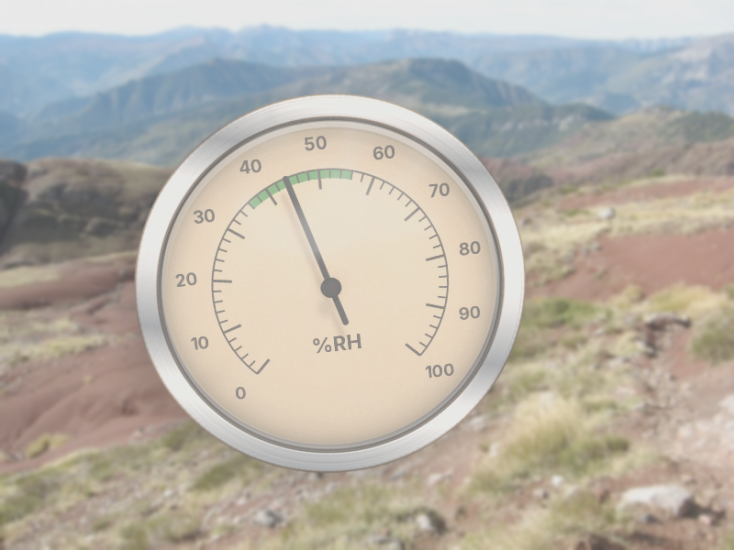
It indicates {"value": 44, "unit": "%"}
